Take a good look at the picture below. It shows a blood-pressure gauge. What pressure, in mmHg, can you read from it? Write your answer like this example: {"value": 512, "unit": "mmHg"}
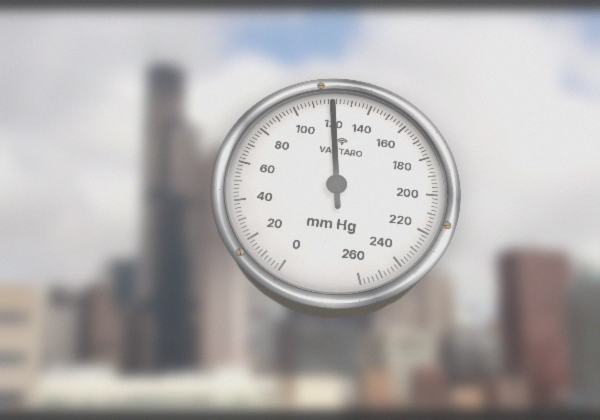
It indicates {"value": 120, "unit": "mmHg"}
